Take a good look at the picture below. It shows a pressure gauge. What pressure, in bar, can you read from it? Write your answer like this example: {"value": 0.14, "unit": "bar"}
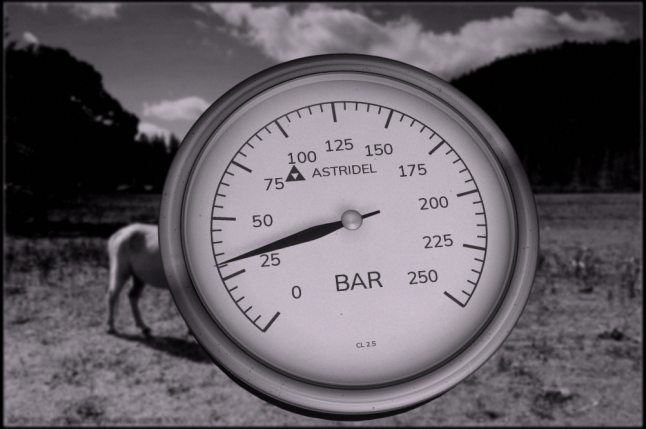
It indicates {"value": 30, "unit": "bar"}
